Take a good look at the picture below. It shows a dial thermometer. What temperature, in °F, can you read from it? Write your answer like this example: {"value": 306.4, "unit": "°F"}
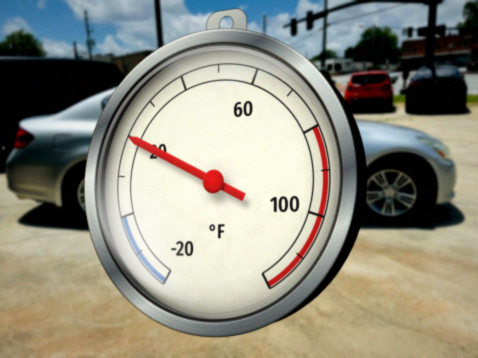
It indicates {"value": 20, "unit": "°F"}
